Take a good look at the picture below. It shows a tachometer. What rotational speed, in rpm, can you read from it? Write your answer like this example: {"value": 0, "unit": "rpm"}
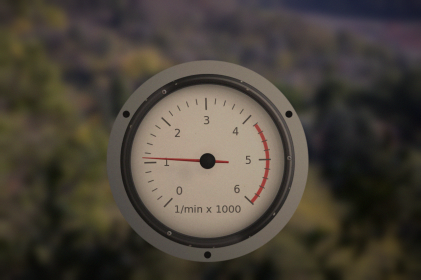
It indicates {"value": 1100, "unit": "rpm"}
